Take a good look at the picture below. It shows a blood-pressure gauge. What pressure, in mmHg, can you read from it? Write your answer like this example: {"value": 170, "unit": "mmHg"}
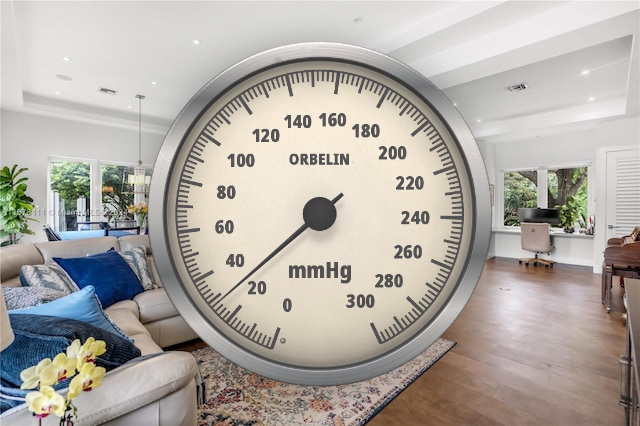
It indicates {"value": 28, "unit": "mmHg"}
